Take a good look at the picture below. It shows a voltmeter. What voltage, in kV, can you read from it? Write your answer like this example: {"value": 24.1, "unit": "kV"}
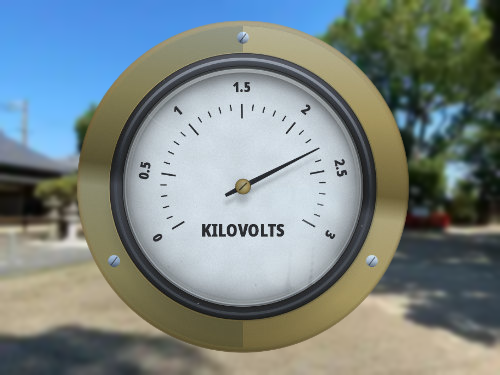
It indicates {"value": 2.3, "unit": "kV"}
